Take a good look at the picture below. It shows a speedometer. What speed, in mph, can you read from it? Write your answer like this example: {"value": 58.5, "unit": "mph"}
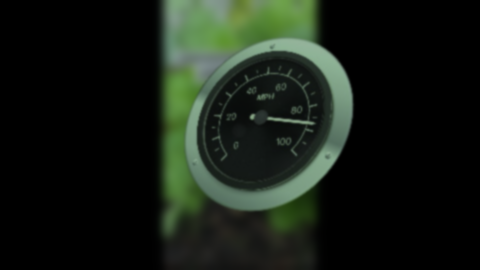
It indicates {"value": 87.5, "unit": "mph"}
